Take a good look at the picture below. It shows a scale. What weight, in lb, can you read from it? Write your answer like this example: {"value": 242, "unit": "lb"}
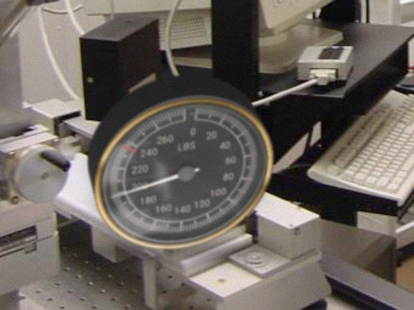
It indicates {"value": 200, "unit": "lb"}
